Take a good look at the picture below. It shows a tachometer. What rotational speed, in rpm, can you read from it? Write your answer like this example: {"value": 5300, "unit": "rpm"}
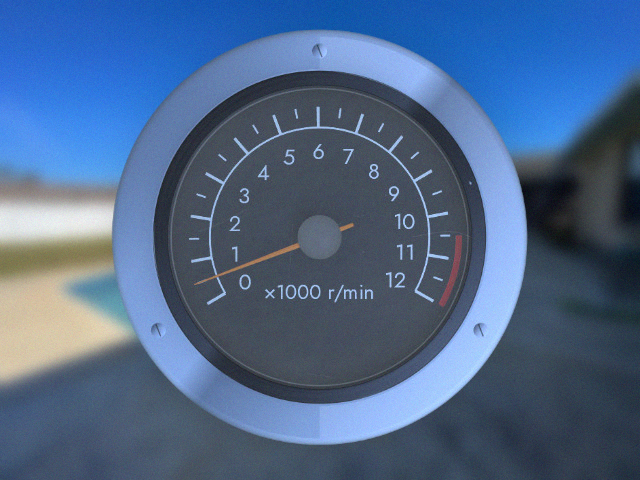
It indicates {"value": 500, "unit": "rpm"}
